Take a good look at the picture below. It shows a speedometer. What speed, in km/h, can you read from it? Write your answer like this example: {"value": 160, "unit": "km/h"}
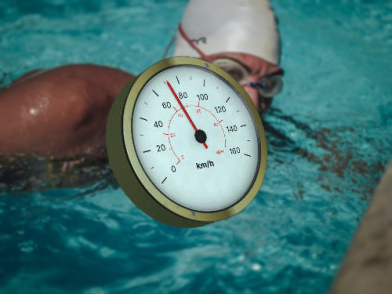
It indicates {"value": 70, "unit": "km/h"}
